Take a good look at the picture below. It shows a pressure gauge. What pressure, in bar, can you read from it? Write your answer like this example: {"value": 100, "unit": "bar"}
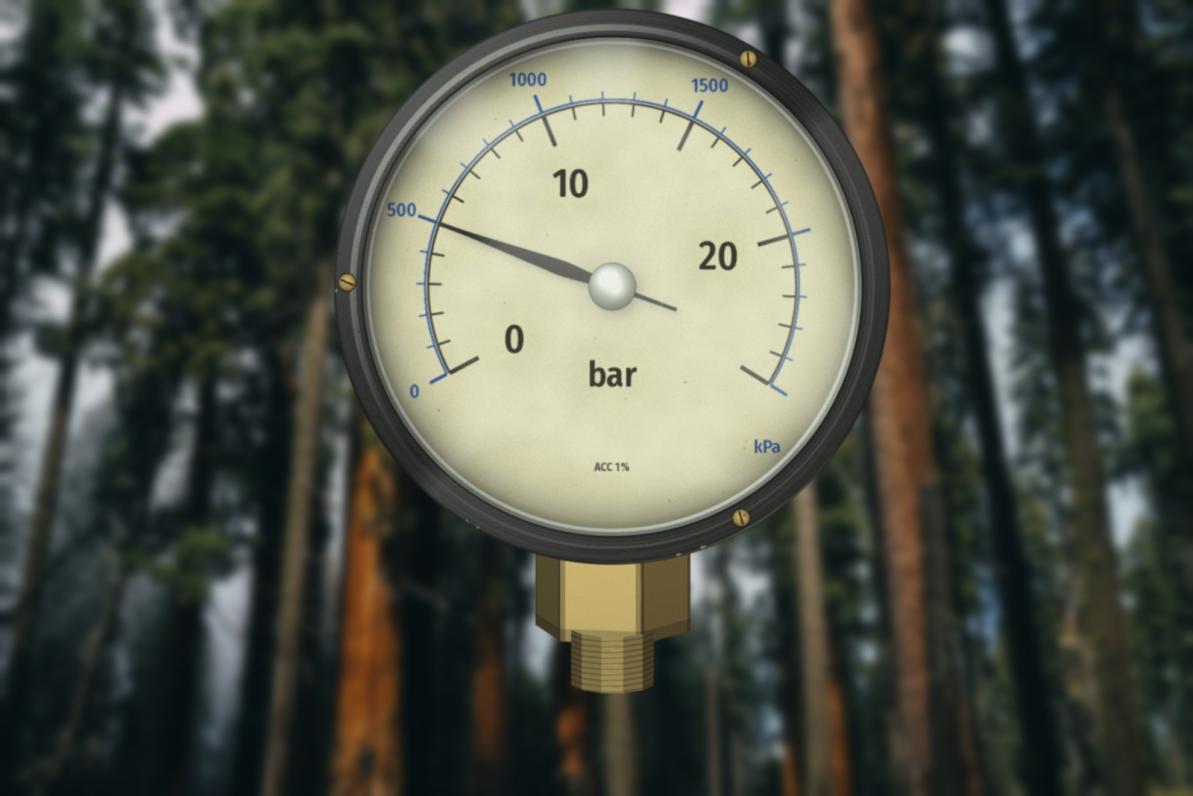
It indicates {"value": 5, "unit": "bar"}
